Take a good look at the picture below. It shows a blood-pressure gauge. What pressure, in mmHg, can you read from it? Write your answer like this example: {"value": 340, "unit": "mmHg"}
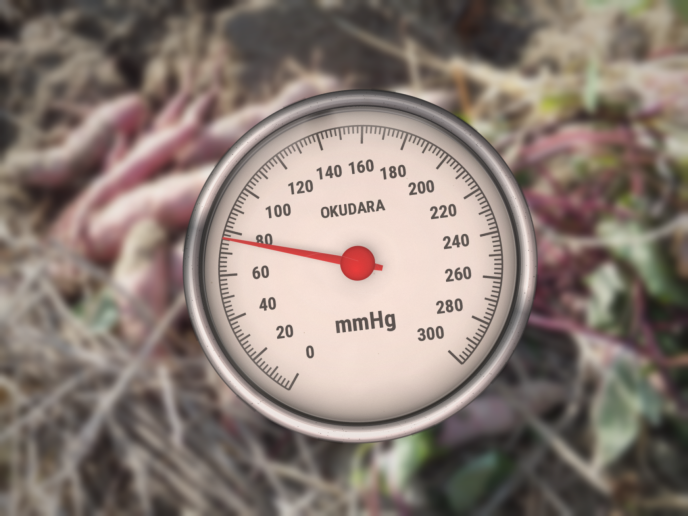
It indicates {"value": 76, "unit": "mmHg"}
